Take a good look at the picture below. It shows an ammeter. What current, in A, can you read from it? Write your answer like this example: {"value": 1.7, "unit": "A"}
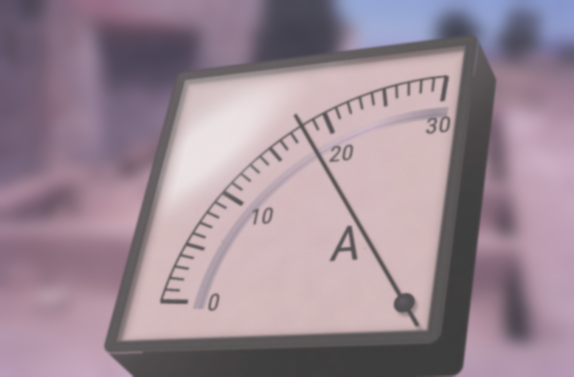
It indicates {"value": 18, "unit": "A"}
